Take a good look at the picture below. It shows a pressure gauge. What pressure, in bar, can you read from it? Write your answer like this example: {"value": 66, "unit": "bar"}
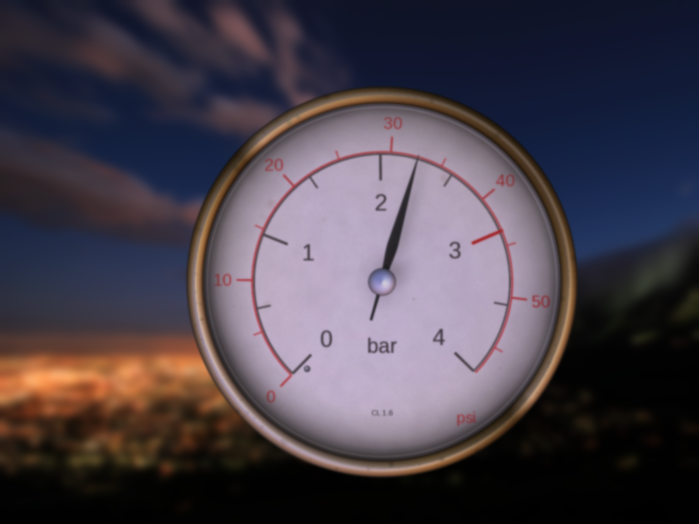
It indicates {"value": 2.25, "unit": "bar"}
